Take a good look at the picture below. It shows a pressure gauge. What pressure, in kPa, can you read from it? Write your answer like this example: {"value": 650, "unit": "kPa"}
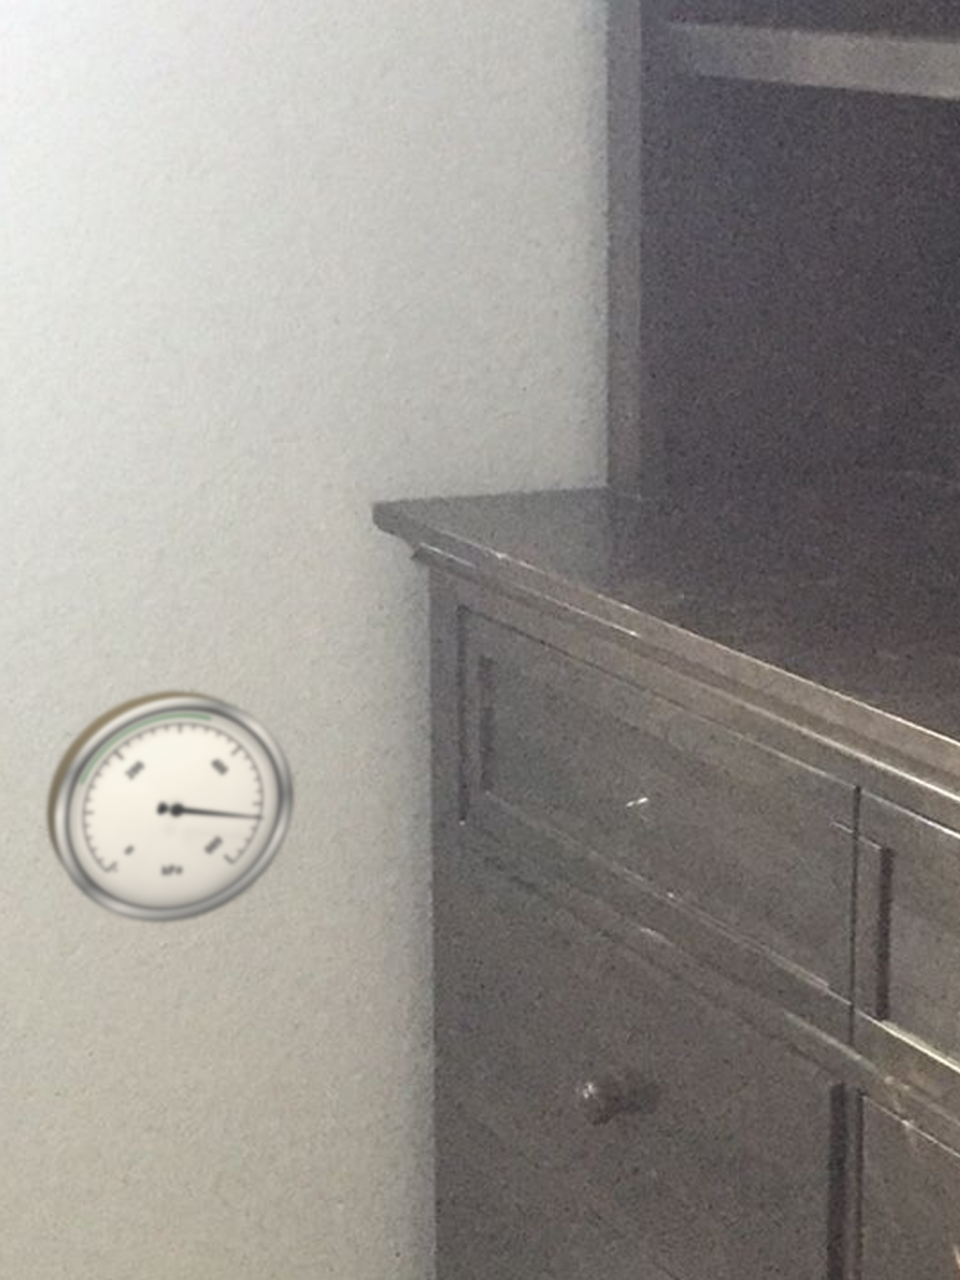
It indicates {"value": 520, "unit": "kPa"}
